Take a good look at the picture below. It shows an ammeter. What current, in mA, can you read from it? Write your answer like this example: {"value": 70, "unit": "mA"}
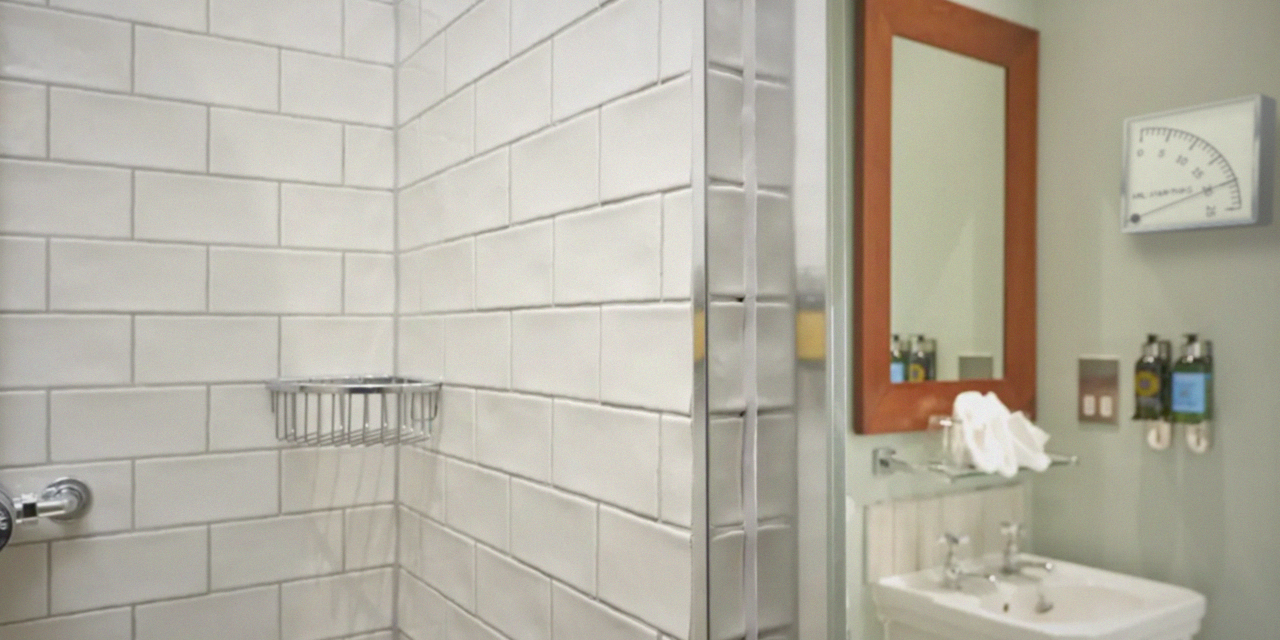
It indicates {"value": 20, "unit": "mA"}
